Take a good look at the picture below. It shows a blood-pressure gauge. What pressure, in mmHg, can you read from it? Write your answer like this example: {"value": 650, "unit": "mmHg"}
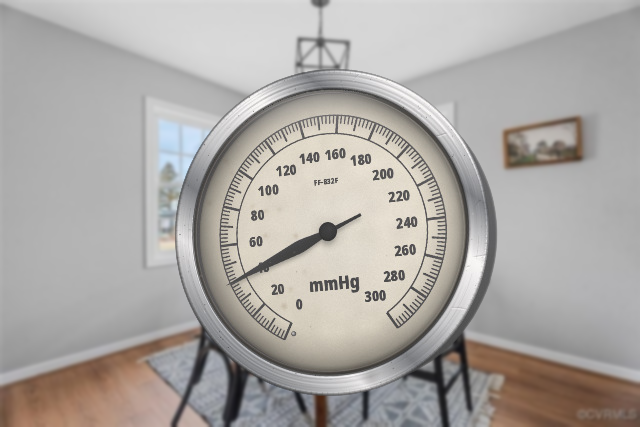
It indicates {"value": 40, "unit": "mmHg"}
